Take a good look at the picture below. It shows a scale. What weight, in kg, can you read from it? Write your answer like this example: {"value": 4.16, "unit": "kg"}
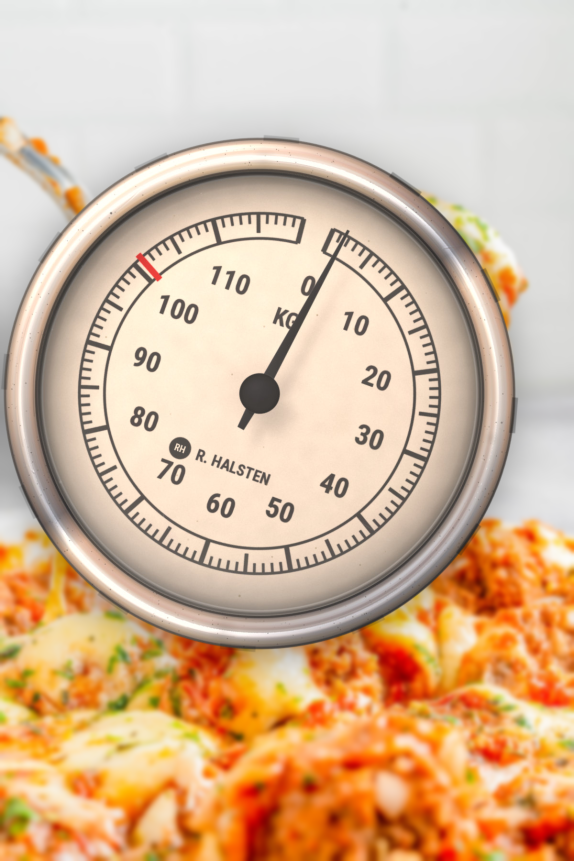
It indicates {"value": 1.5, "unit": "kg"}
